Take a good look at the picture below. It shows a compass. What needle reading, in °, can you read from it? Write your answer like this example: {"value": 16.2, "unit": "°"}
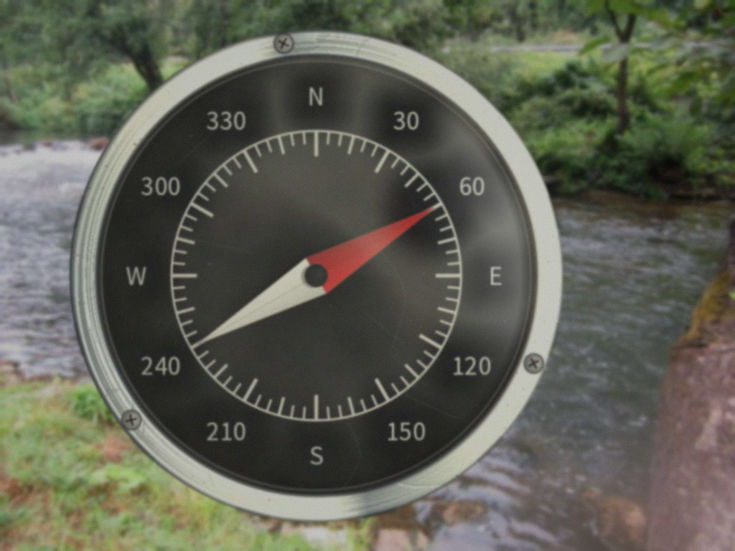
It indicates {"value": 60, "unit": "°"}
